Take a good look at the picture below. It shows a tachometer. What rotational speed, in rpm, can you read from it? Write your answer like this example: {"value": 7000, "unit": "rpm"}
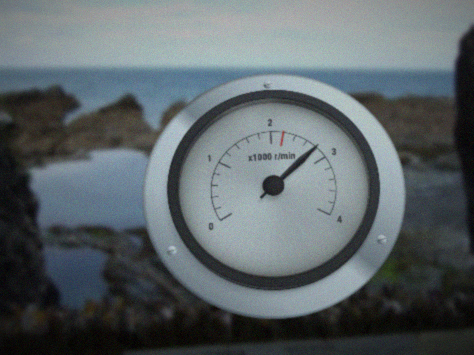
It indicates {"value": 2800, "unit": "rpm"}
